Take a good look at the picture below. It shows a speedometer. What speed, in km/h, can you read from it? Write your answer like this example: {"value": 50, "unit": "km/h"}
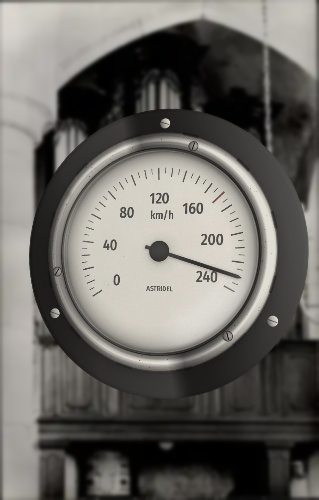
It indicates {"value": 230, "unit": "km/h"}
